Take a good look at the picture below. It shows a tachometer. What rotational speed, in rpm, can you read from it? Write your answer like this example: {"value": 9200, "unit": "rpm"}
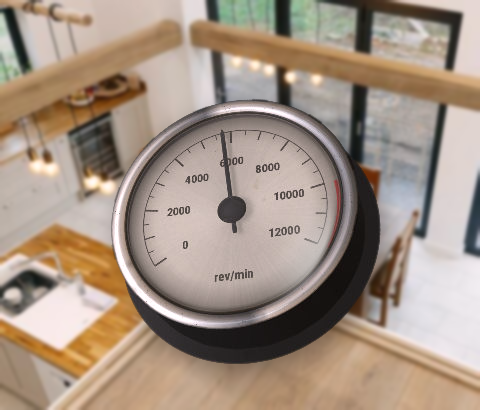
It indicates {"value": 5750, "unit": "rpm"}
